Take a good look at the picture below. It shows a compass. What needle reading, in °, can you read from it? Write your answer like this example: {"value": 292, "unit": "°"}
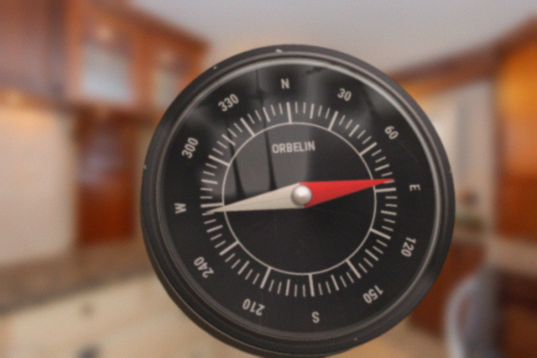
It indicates {"value": 85, "unit": "°"}
